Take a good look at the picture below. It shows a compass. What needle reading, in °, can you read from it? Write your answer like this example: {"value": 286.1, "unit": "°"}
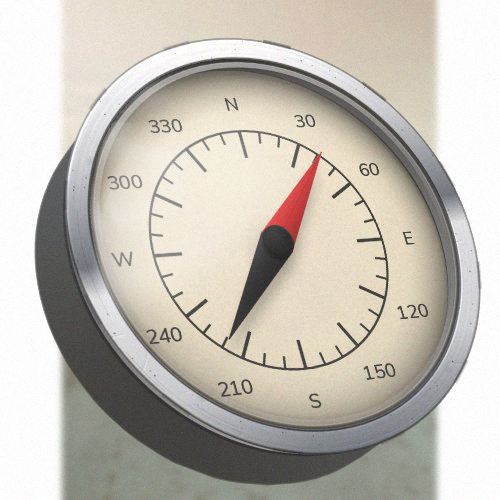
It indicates {"value": 40, "unit": "°"}
